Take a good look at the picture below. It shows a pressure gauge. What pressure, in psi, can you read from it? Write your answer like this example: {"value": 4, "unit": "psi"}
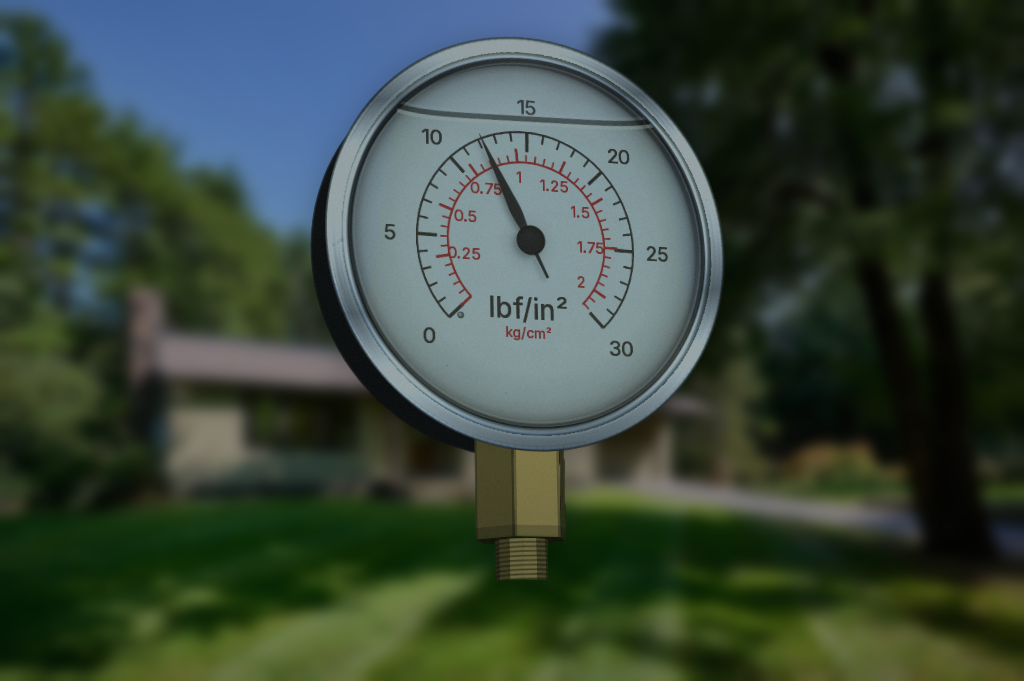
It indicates {"value": 12, "unit": "psi"}
